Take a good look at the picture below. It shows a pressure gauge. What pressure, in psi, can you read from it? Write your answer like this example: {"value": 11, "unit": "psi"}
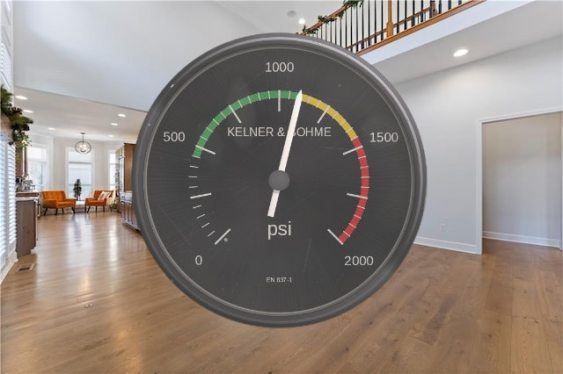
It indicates {"value": 1100, "unit": "psi"}
